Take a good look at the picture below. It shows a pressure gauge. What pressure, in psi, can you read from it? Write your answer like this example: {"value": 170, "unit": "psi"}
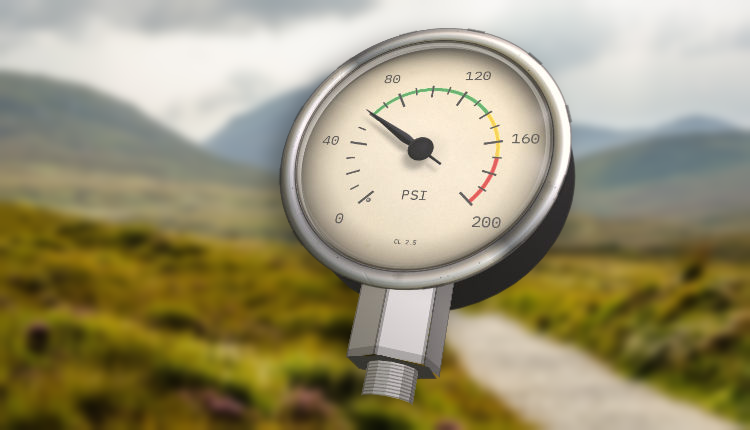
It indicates {"value": 60, "unit": "psi"}
